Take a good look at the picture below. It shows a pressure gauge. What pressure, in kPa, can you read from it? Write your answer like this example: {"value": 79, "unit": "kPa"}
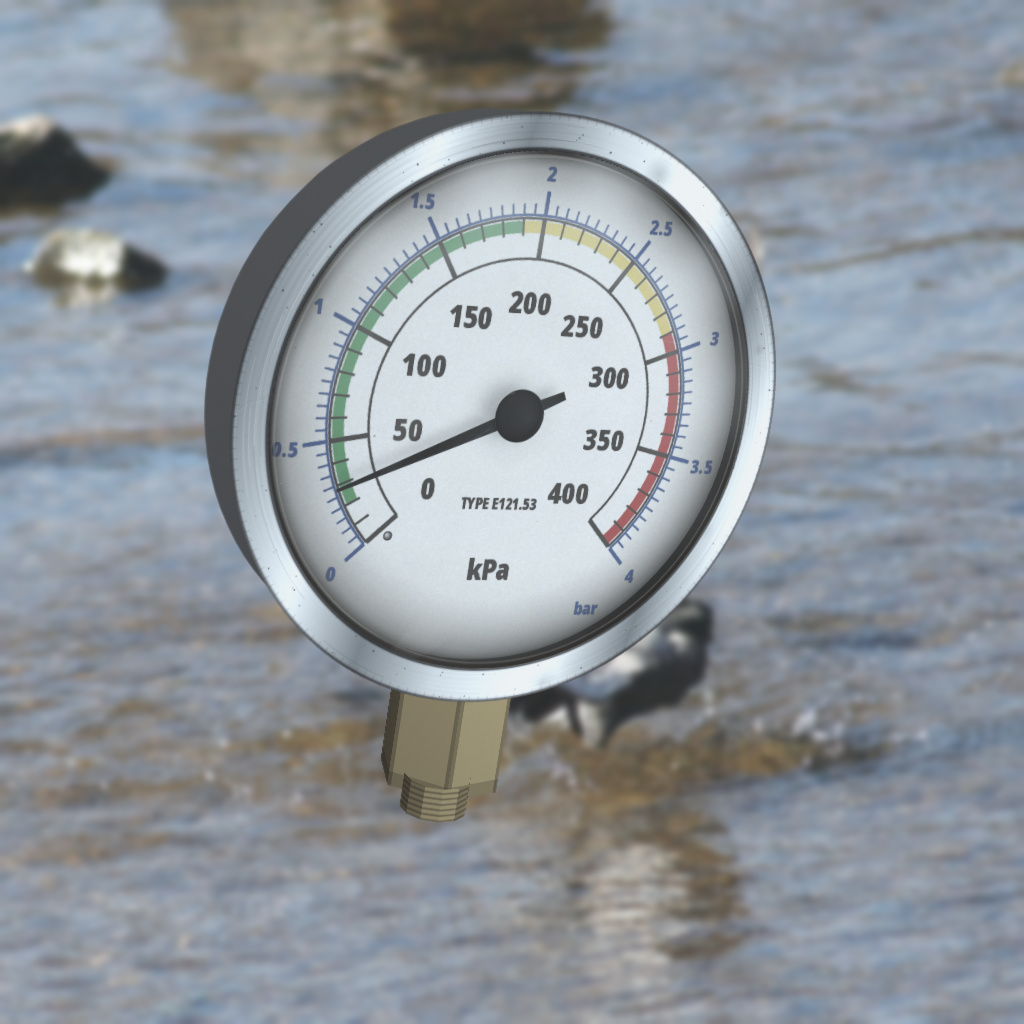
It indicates {"value": 30, "unit": "kPa"}
